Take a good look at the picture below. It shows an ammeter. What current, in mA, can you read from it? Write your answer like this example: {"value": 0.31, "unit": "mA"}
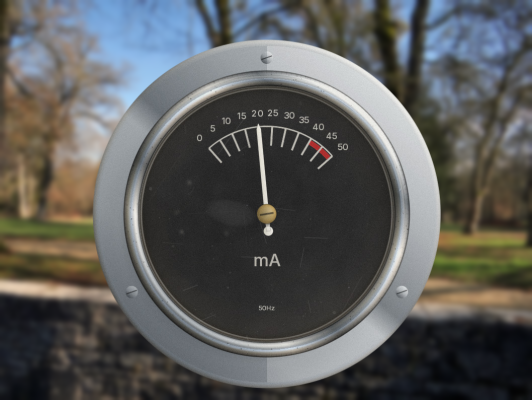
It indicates {"value": 20, "unit": "mA"}
